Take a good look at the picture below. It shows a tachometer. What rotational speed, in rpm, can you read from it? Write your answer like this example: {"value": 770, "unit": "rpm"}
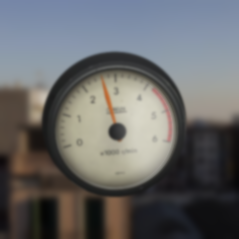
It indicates {"value": 2600, "unit": "rpm"}
